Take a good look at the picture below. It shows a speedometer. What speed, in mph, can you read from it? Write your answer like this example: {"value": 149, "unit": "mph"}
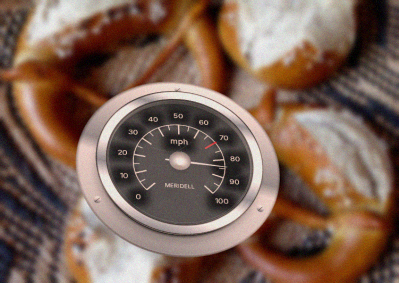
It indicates {"value": 85, "unit": "mph"}
